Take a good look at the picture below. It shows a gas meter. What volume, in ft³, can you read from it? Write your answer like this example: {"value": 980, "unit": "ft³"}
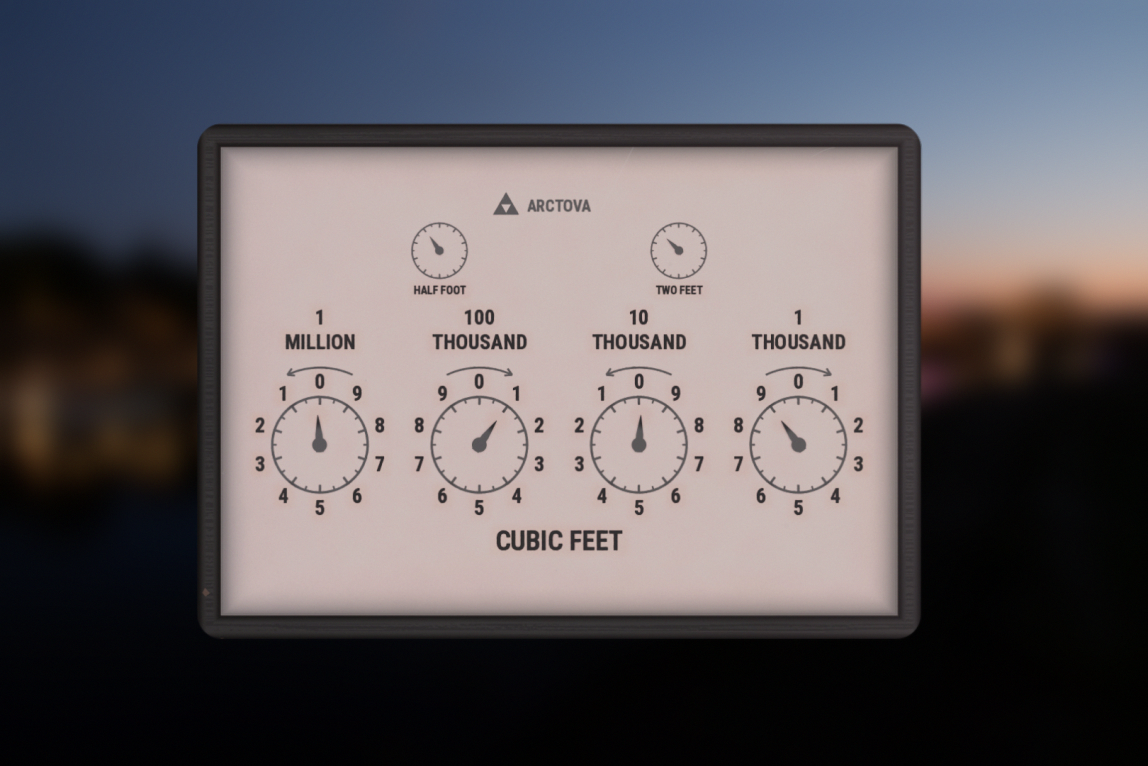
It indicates {"value": 9900, "unit": "ft³"}
